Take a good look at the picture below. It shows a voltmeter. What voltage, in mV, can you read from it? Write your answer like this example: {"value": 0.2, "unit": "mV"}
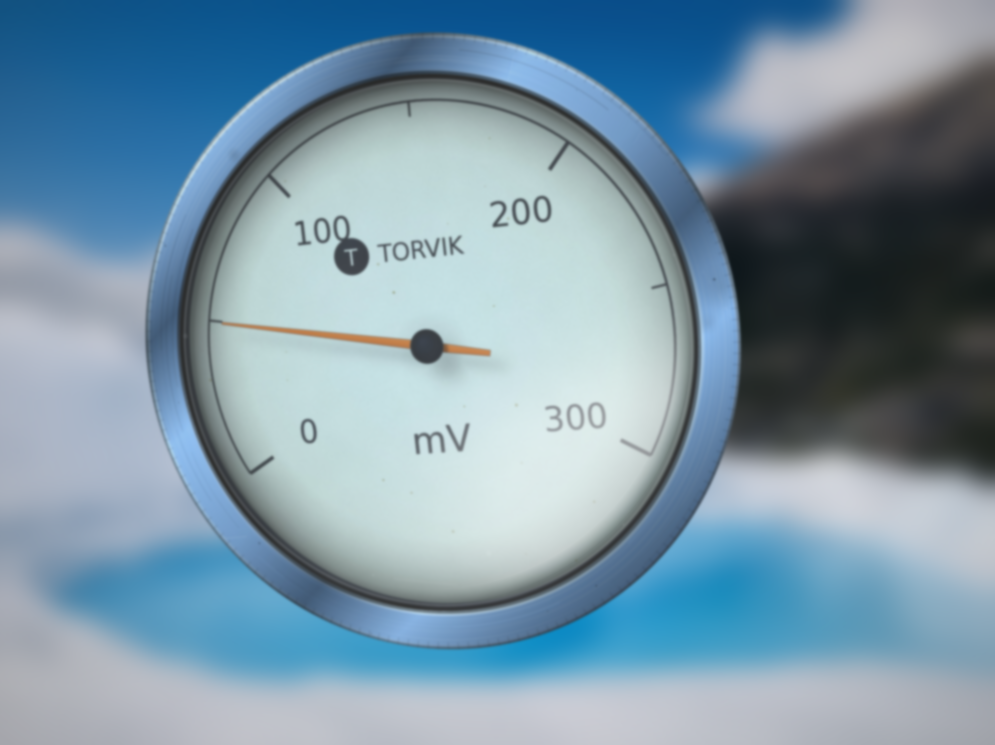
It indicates {"value": 50, "unit": "mV"}
